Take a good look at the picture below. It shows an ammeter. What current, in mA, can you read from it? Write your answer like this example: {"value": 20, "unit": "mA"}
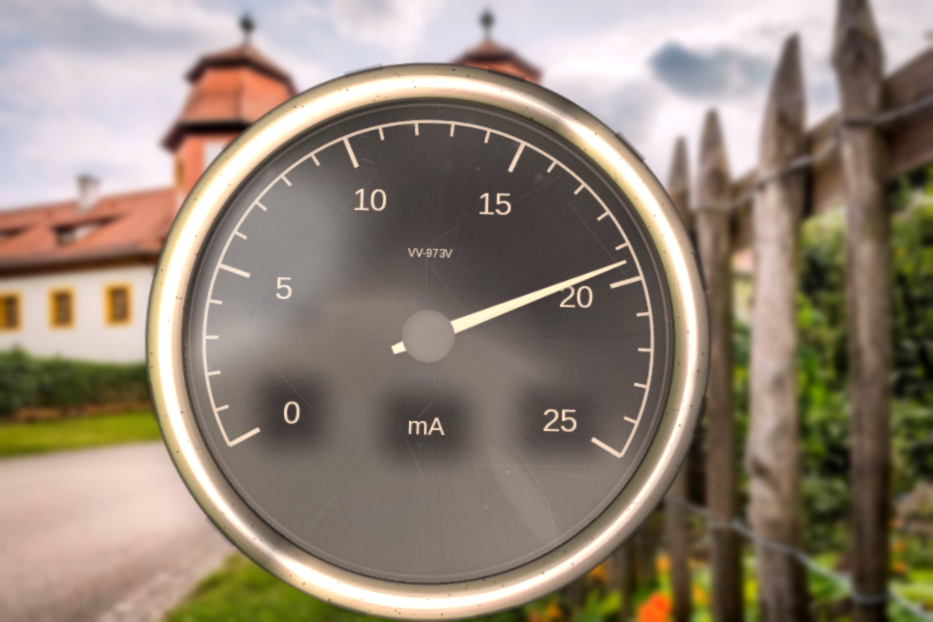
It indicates {"value": 19.5, "unit": "mA"}
